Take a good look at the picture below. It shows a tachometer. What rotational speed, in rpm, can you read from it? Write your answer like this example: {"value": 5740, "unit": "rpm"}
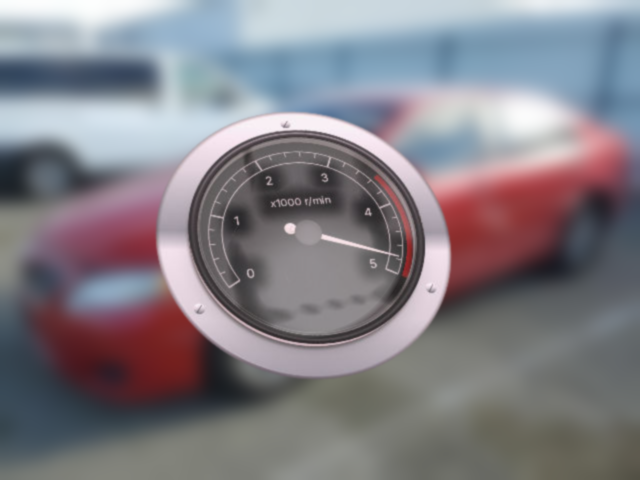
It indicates {"value": 4800, "unit": "rpm"}
